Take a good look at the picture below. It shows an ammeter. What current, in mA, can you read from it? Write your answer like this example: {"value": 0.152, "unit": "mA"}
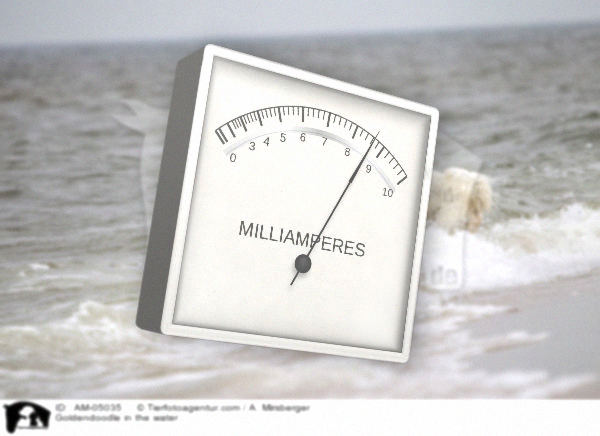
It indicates {"value": 8.6, "unit": "mA"}
